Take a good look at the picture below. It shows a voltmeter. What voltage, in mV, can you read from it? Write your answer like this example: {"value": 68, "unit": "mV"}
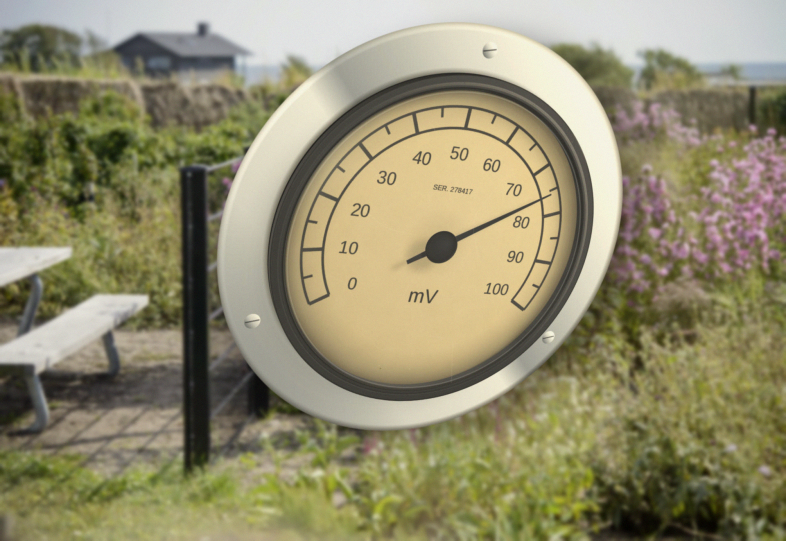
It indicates {"value": 75, "unit": "mV"}
